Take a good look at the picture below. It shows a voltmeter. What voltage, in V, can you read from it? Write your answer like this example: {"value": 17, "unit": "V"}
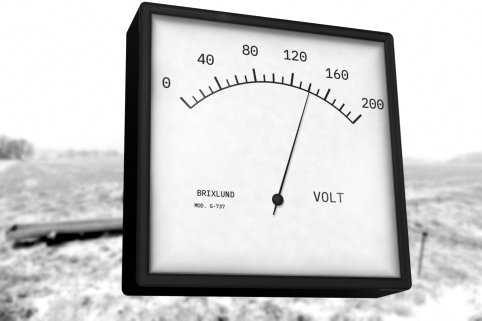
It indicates {"value": 140, "unit": "V"}
